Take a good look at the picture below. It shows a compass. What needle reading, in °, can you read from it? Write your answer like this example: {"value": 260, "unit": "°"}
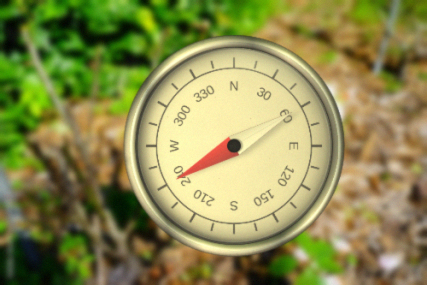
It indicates {"value": 240, "unit": "°"}
